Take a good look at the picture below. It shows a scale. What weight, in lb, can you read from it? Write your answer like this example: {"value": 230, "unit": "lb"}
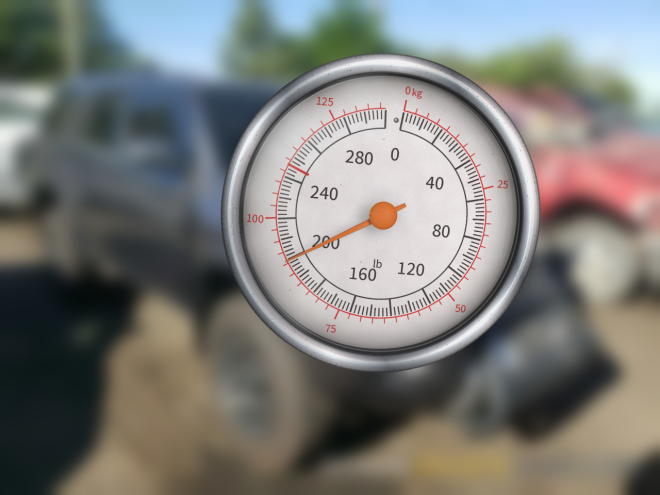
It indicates {"value": 200, "unit": "lb"}
